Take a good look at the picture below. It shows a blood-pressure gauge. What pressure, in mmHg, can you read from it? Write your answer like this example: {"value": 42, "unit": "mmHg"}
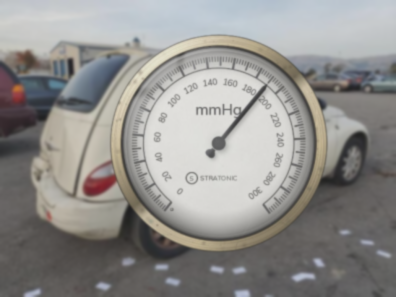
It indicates {"value": 190, "unit": "mmHg"}
